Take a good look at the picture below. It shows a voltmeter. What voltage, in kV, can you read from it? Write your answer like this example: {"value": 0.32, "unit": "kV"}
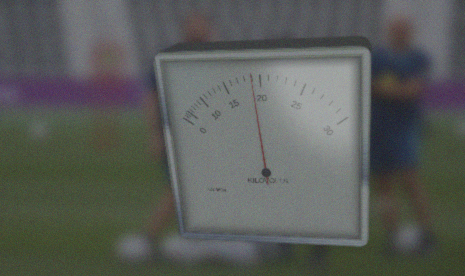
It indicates {"value": 19, "unit": "kV"}
